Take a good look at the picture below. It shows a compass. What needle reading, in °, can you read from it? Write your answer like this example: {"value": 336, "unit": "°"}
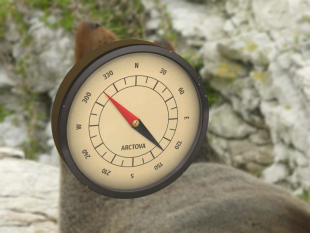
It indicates {"value": 315, "unit": "°"}
